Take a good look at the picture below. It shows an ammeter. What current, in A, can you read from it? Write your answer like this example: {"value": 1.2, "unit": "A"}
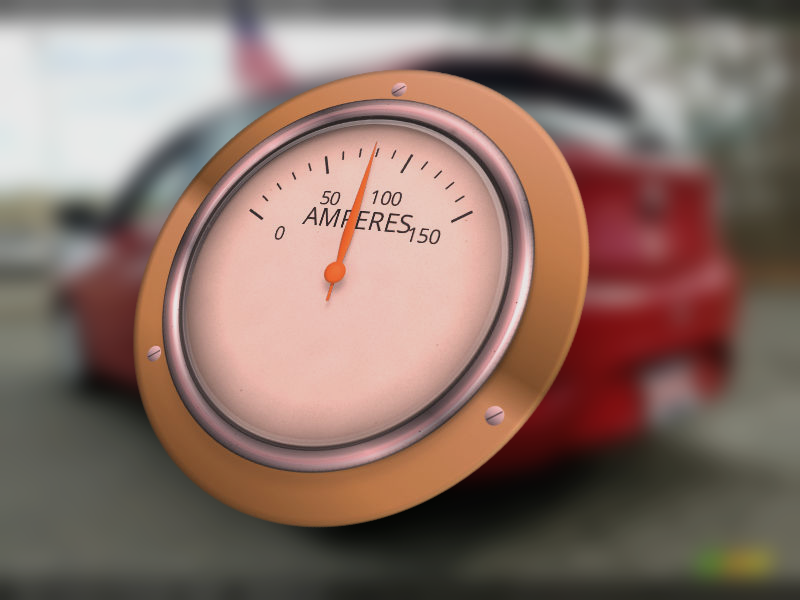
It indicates {"value": 80, "unit": "A"}
